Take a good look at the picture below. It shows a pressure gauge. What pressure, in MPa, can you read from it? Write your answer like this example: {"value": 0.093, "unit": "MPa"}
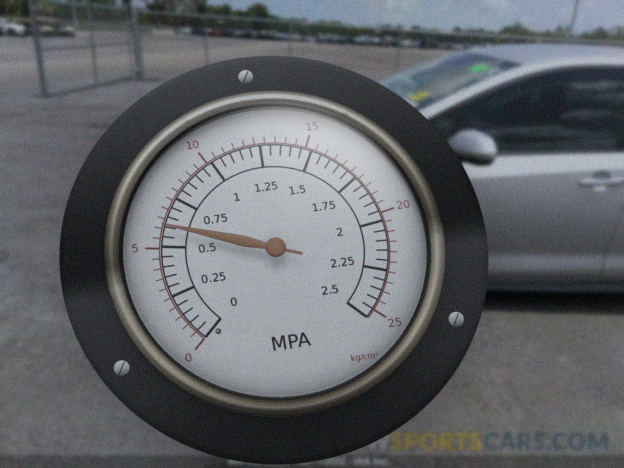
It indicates {"value": 0.6, "unit": "MPa"}
